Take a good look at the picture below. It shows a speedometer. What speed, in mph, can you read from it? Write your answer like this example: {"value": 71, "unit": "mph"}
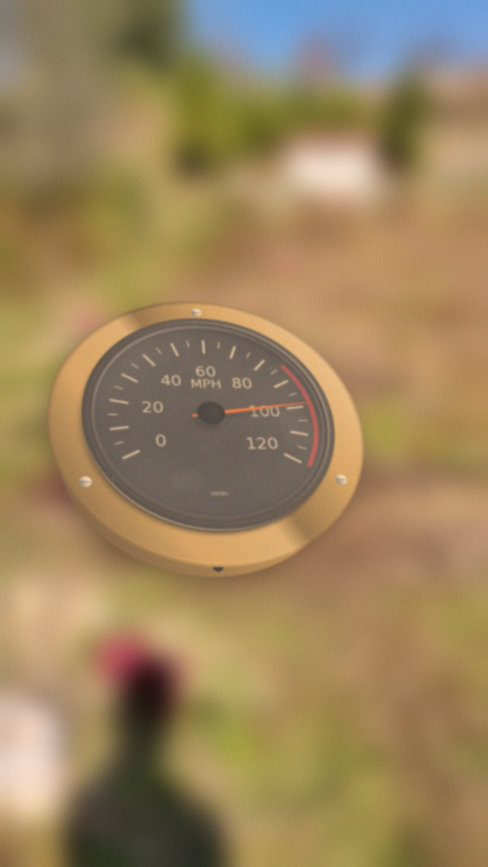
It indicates {"value": 100, "unit": "mph"}
